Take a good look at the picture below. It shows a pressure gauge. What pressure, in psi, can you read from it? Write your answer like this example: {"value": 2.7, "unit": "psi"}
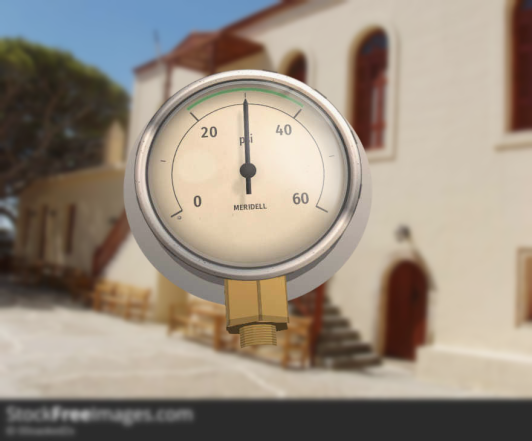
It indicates {"value": 30, "unit": "psi"}
